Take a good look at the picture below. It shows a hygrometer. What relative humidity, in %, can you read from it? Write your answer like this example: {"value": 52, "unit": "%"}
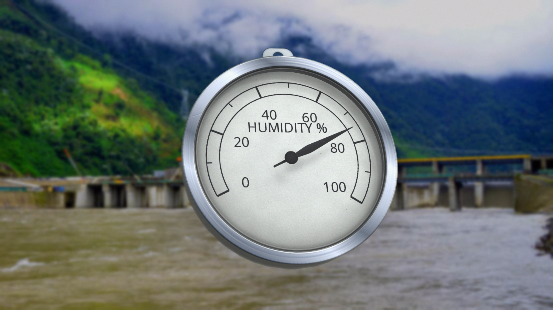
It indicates {"value": 75, "unit": "%"}
